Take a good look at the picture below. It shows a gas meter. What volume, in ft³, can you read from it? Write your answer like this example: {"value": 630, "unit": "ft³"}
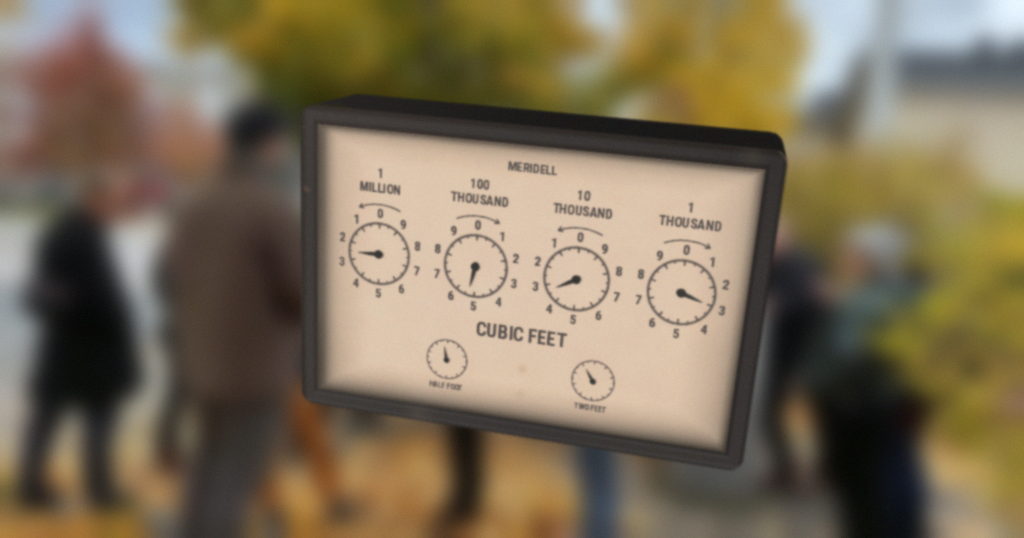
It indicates {"value": 253300, "unit": "ft³"}
